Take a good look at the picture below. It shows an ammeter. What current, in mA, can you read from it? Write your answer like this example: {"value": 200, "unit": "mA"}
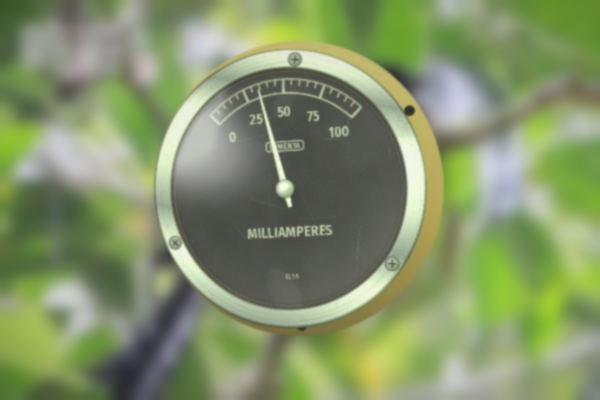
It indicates {"value": 35, "unit": "mA"}
